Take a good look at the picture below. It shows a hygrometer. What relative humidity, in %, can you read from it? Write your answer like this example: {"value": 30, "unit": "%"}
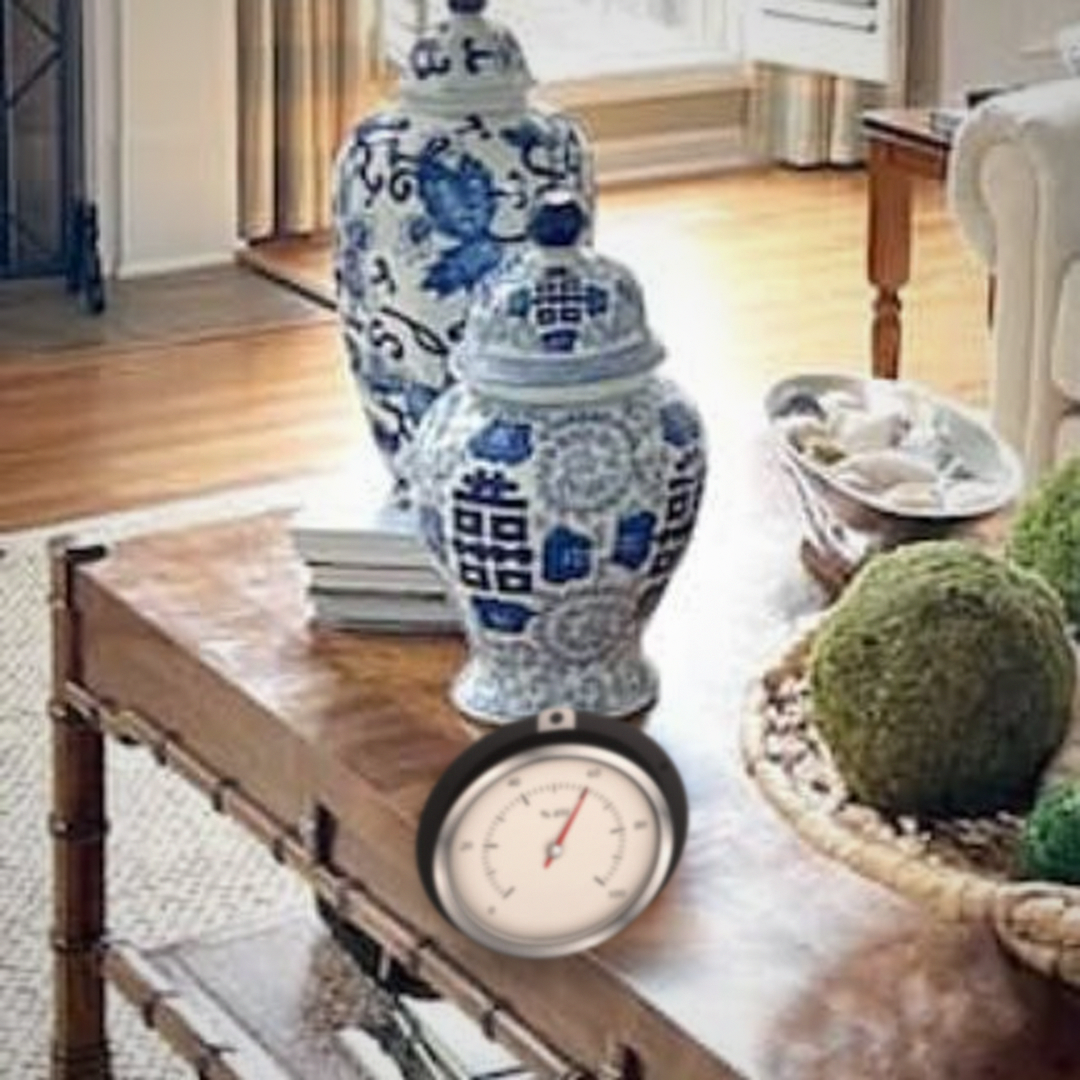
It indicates {"value": 60, "unit": "%"}
